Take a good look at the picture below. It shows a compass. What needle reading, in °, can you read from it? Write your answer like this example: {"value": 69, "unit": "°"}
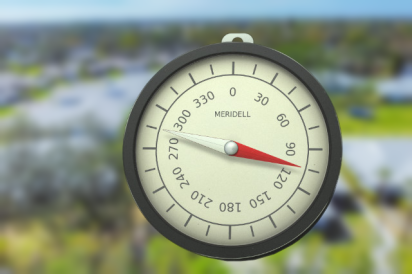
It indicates {"value": 105, "unit": "°"}
